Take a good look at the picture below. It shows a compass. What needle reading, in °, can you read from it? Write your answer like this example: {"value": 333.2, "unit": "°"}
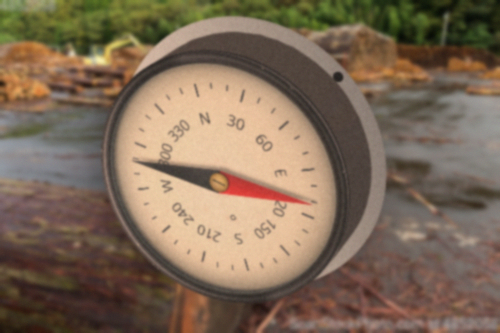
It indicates {"value": 110, "unit": "°"}
